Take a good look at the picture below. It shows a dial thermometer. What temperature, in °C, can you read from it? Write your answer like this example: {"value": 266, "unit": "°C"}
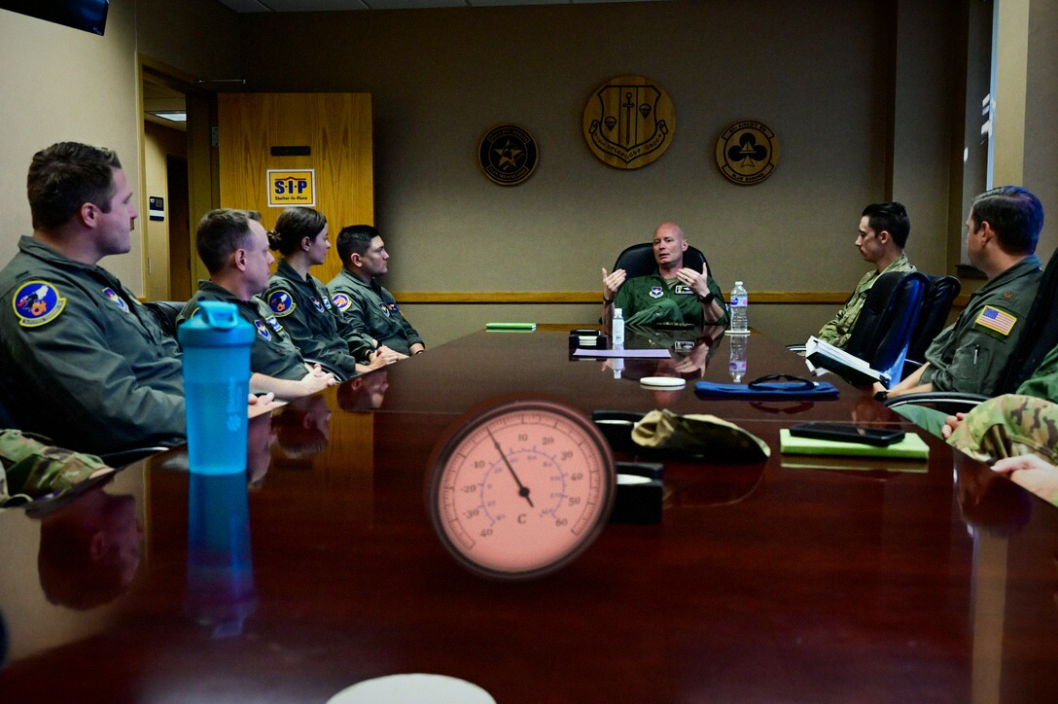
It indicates {"value": 0, "unit": "°C"}
